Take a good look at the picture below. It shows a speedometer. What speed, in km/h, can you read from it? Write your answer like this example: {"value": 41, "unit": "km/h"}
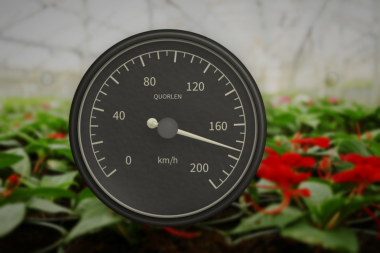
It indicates {"value": 175, "unit": "km/h"}
